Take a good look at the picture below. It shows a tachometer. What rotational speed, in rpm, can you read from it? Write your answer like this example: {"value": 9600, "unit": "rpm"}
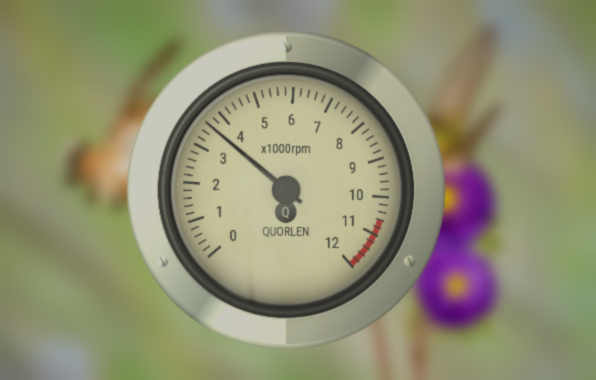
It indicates {"value": 3600, "unit": "rpm"}
